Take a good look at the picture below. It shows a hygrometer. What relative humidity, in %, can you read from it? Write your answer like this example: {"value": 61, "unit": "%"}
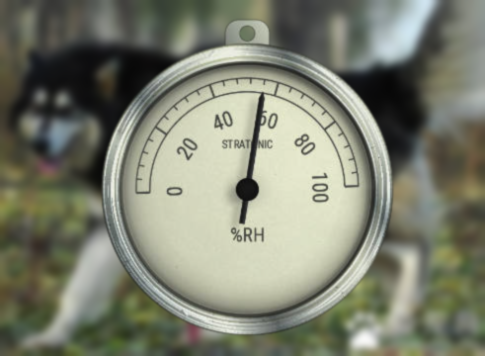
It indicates {"value": 56, "unit": "%"}
